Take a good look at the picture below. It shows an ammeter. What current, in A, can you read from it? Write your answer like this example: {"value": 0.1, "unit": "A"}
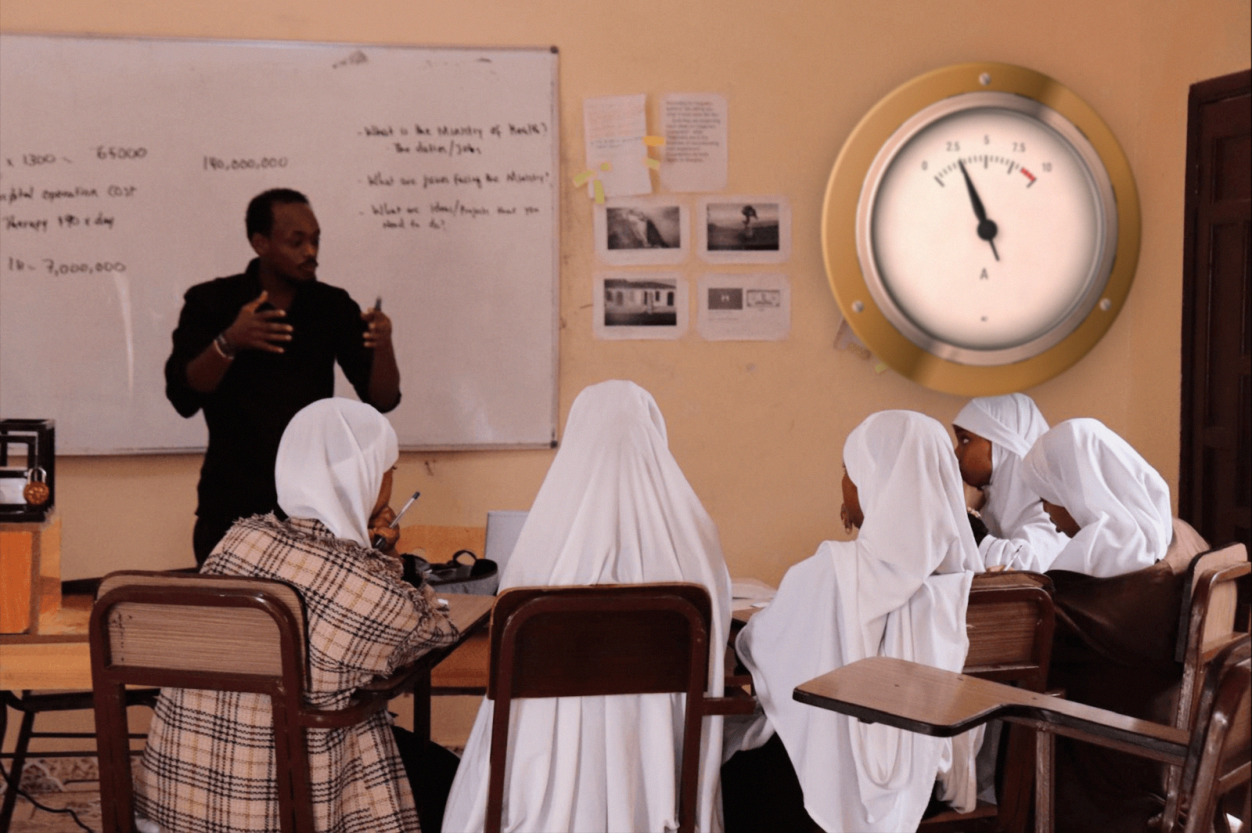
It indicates {"value": 2.5, "unit": "A"}
